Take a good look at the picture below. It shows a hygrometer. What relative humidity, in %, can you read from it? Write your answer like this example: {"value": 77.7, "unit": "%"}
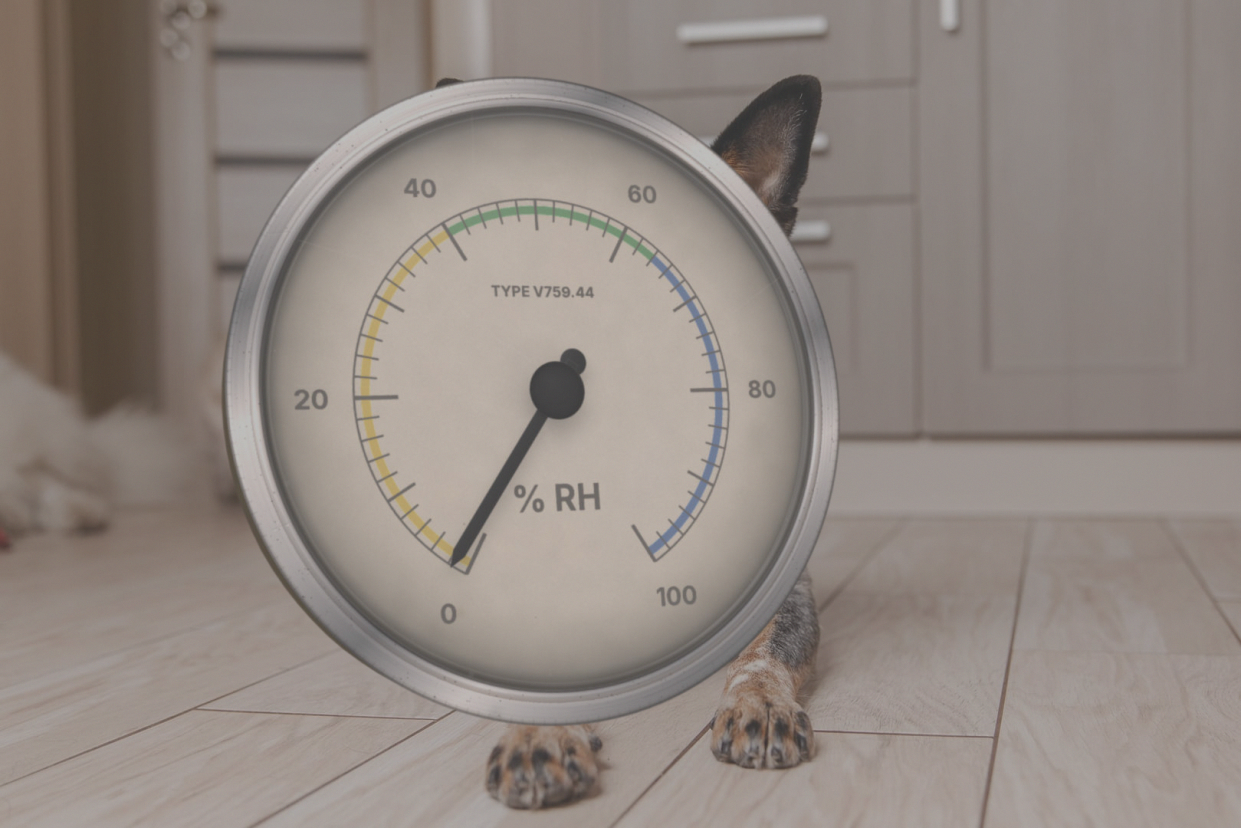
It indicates {"value": 2, "unit": "%"}
